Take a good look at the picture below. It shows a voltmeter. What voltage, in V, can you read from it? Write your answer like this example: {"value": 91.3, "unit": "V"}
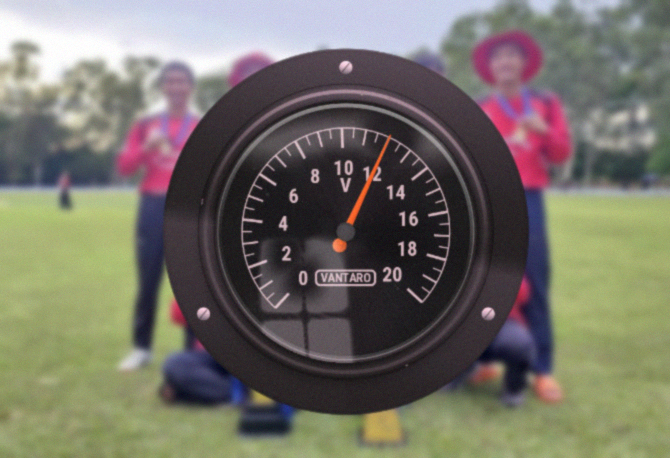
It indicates {"value": 12, "unit": "V"}
